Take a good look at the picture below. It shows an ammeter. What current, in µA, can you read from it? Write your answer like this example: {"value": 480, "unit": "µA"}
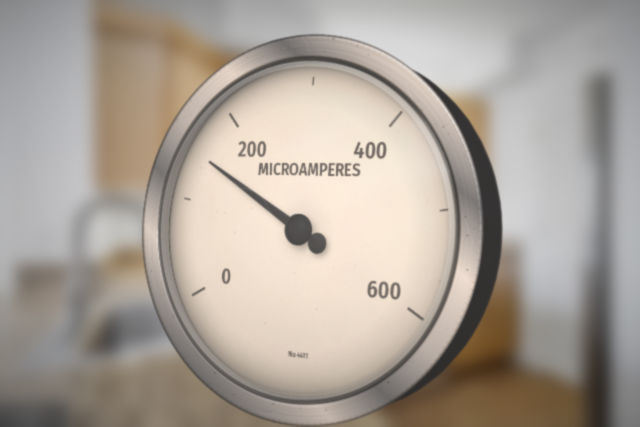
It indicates {"value": 150, "unit": "µA"}
